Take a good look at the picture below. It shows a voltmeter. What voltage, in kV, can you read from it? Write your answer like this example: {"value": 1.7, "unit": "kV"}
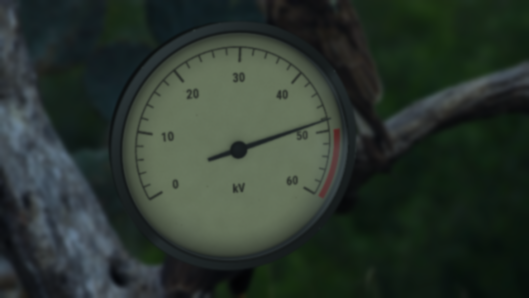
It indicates {"value": 48, "unit": "kV"}
